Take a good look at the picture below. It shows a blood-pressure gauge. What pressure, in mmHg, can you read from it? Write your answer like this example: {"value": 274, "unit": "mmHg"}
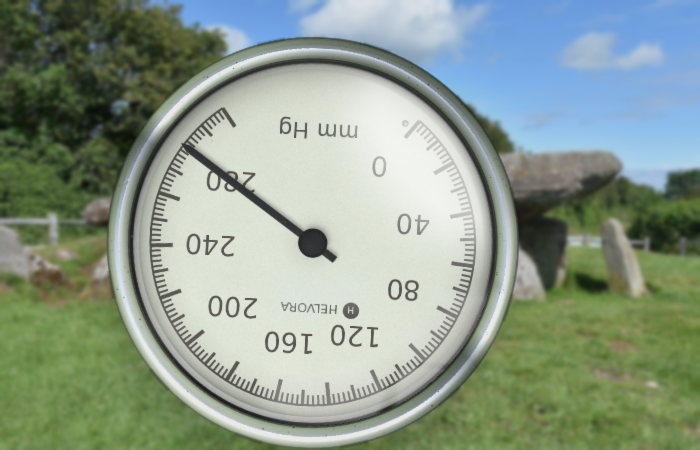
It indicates {"value": 280, "unit": "mmHg"}
